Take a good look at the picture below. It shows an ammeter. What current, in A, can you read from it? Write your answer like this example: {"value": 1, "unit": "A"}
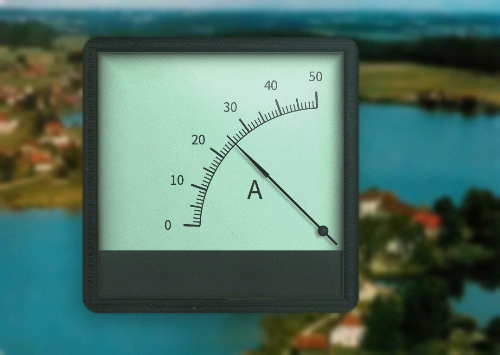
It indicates {"value": 25, "unit": "A"}
